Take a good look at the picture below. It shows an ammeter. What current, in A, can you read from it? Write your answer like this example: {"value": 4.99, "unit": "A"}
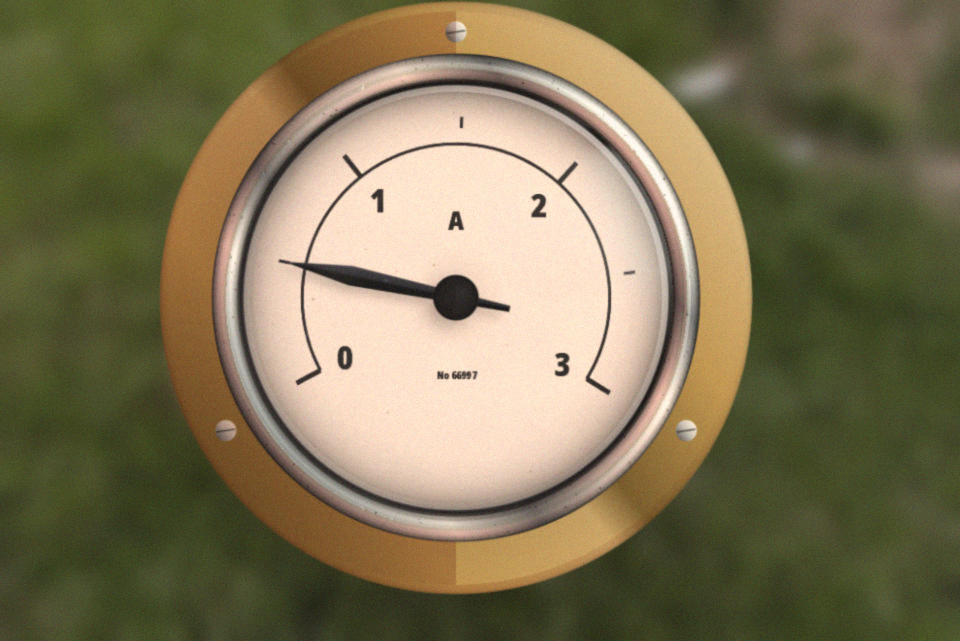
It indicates {"value": 0.5, "unit": "A"}
